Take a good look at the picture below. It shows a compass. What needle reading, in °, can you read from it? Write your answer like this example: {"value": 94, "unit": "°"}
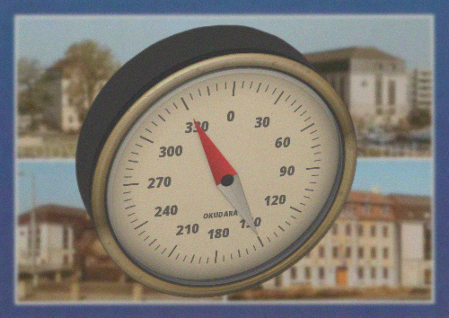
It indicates {"value": 330, "unit": "°"}
